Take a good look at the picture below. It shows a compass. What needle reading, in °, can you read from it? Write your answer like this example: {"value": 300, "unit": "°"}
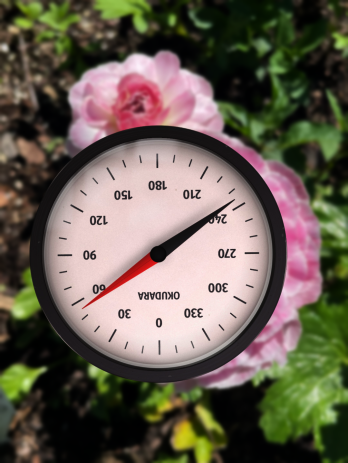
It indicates {"value": 55, "unit": "°"}
